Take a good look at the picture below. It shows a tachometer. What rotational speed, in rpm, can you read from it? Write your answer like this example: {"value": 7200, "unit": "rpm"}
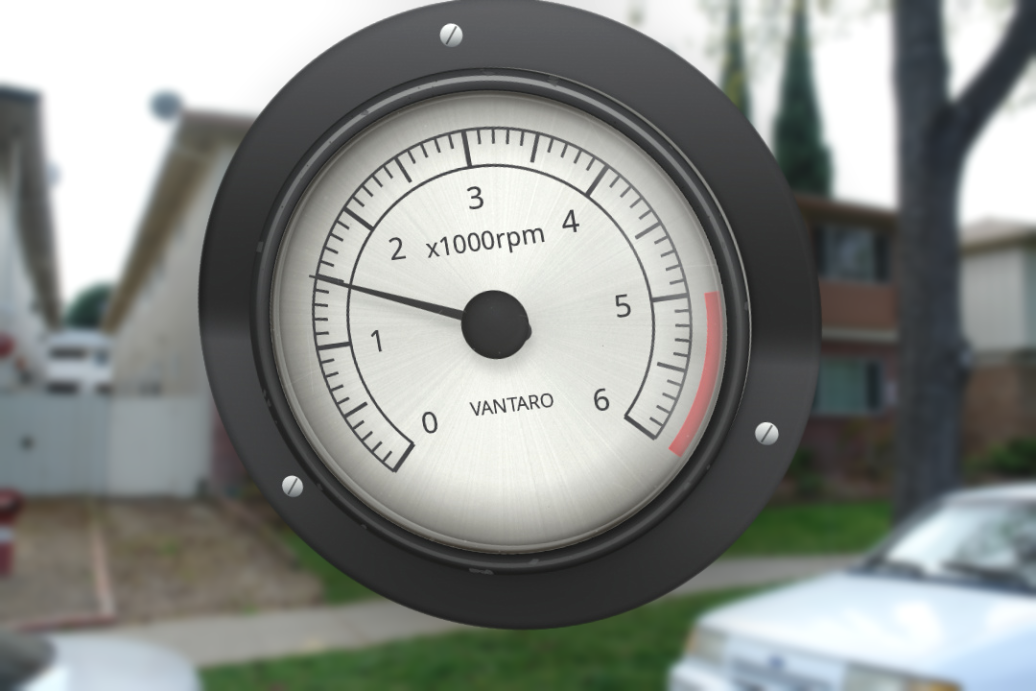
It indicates {"value": 1500, "unit": "rpm"}
